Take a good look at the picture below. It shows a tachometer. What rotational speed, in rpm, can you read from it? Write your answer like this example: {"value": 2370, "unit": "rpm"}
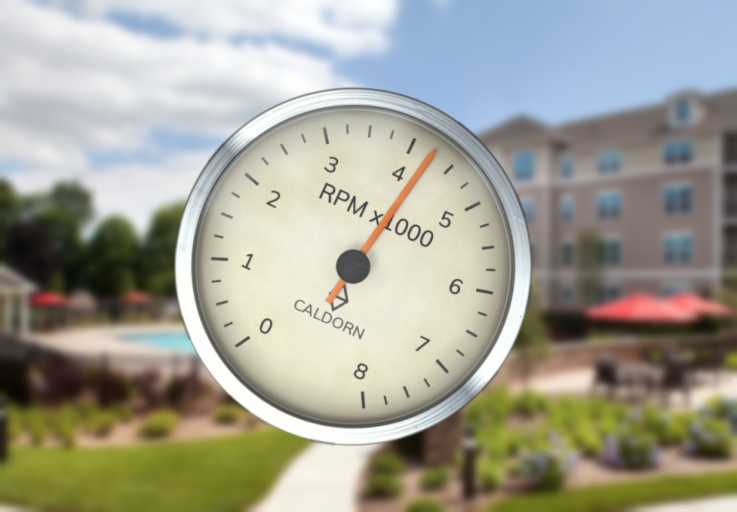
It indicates {"value": 4250, "unit": "rpm"}
